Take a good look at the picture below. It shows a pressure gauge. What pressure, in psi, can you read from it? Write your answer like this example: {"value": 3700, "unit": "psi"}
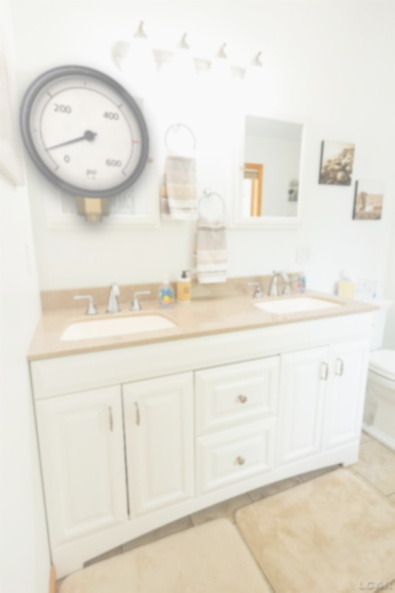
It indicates {"value": 50, "unit": "psi"}
